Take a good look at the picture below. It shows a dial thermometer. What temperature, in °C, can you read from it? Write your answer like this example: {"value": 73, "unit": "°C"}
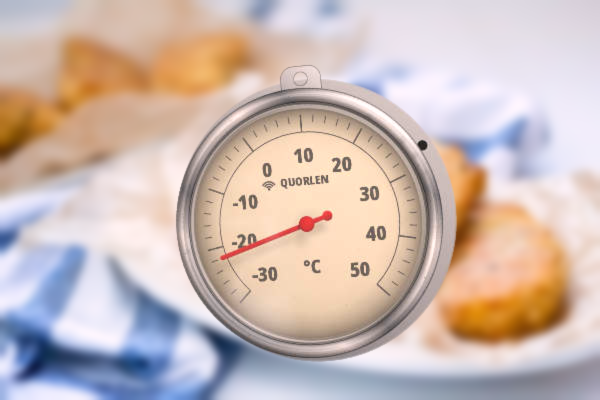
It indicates {"value": -22, "unit": "°C"}
